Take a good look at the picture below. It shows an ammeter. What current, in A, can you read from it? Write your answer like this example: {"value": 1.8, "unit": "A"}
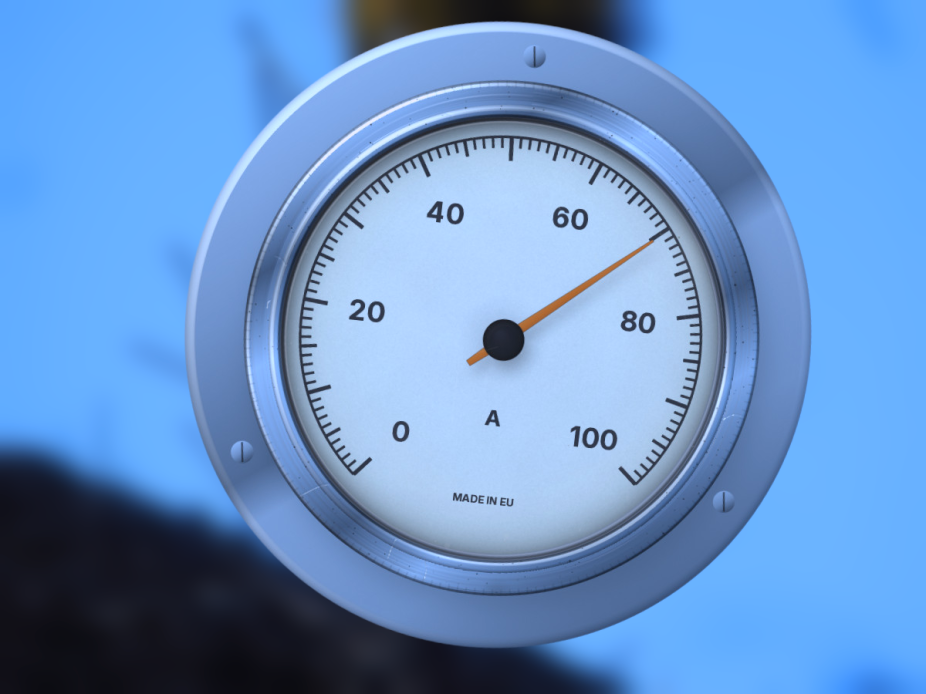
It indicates {"value": 70, "unit": "A"}
